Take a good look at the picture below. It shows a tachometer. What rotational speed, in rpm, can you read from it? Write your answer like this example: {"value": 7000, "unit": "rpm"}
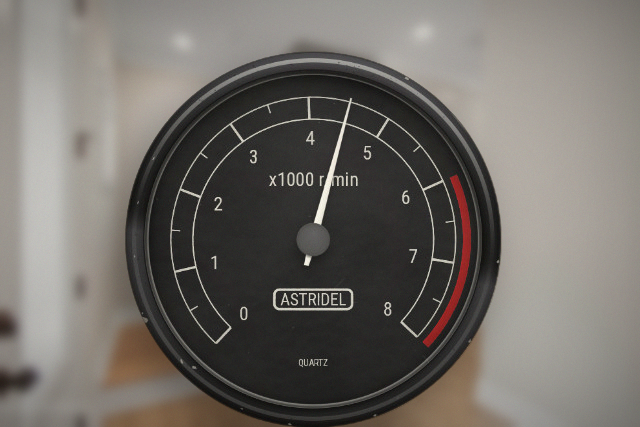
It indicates {"value": 4500, "unit": "rpm"}
